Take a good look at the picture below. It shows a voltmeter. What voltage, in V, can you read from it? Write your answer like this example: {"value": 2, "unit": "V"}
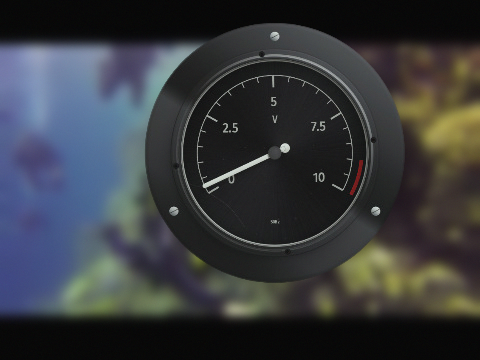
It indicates {"value": 0.25, "unit": "V"}
